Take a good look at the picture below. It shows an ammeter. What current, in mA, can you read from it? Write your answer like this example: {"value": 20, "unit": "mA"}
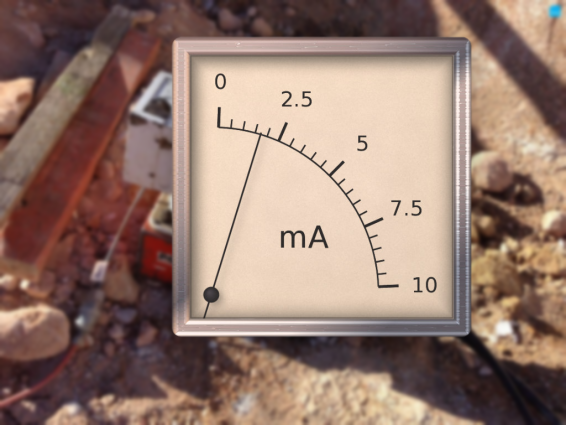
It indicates {"value": 1.75, "unit": "mA"}
